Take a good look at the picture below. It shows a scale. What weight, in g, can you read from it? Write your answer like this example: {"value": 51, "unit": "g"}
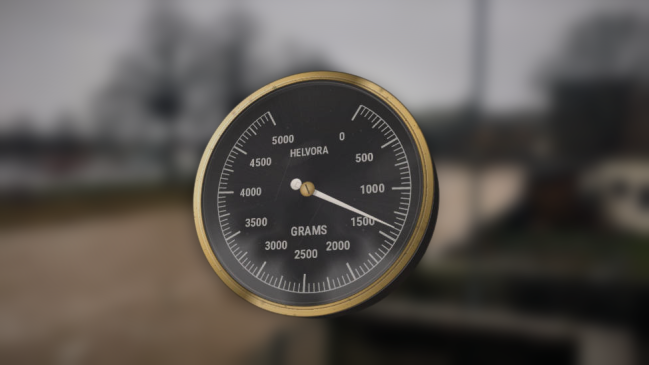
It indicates {"value": 1400, "unit": "g"}
